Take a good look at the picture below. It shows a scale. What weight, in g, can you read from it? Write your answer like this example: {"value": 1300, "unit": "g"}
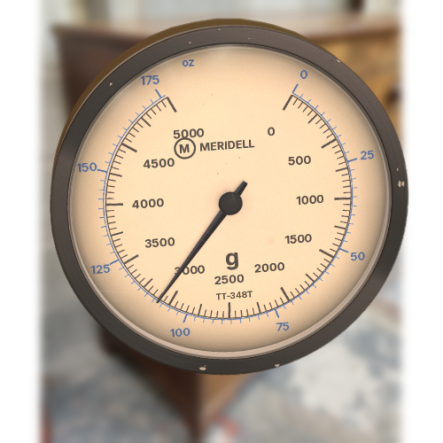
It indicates {"value": 3100, "unit": "g"}
